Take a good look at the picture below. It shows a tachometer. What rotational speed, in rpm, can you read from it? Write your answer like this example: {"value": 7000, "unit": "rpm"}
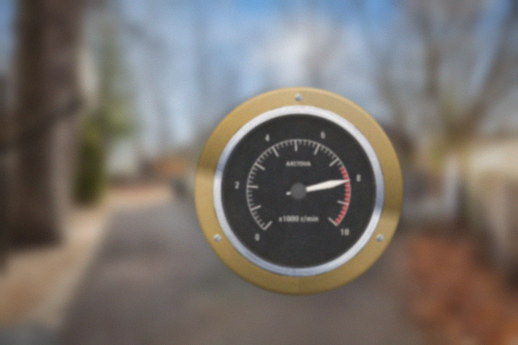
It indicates {"value": 8000, "unit": "rpm"}
